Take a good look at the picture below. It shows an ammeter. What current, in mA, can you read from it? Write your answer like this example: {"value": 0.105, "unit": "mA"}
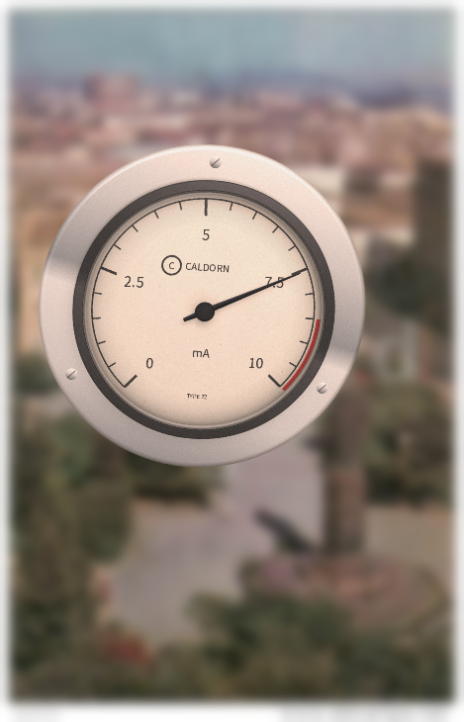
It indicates {"value": 7.5, "unit": "mA"}
